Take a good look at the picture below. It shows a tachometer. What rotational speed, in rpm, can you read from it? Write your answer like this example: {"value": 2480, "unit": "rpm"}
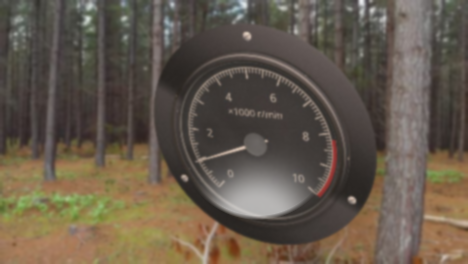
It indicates {"value": 1000, "unit": "rpm"}
